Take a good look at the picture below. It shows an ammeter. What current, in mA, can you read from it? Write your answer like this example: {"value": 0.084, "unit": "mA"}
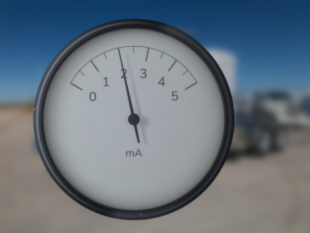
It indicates {"value": 2, "unit": "mA"}
